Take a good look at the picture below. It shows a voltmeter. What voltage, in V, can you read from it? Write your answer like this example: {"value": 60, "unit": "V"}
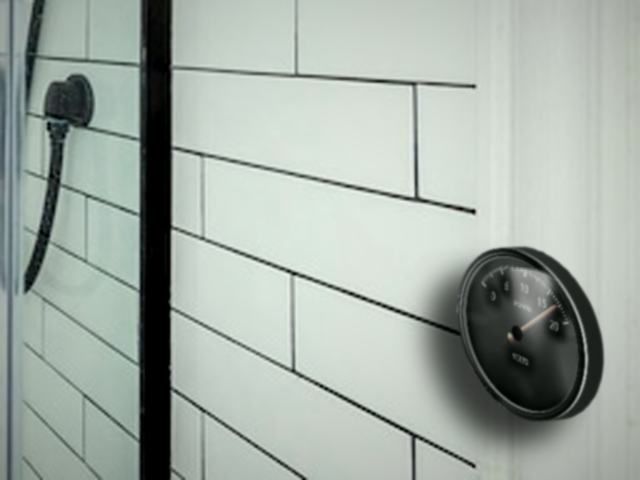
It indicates {"value": 17.5, "unit": "V"}
